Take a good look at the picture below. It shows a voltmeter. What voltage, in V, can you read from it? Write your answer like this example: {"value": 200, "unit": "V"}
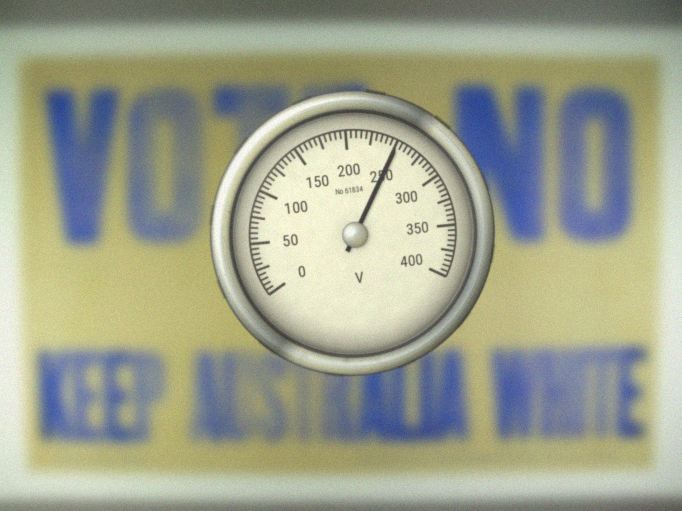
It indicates {"value": 250, "unit": "V"}
